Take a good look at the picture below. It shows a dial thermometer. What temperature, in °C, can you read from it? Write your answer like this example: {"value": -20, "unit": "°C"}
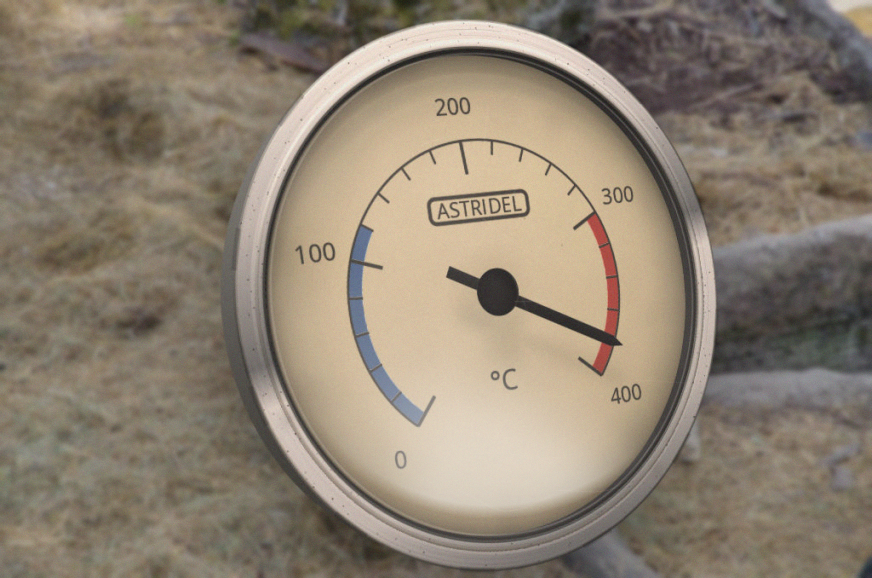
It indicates {"value": 380, "unit": "°C"}
